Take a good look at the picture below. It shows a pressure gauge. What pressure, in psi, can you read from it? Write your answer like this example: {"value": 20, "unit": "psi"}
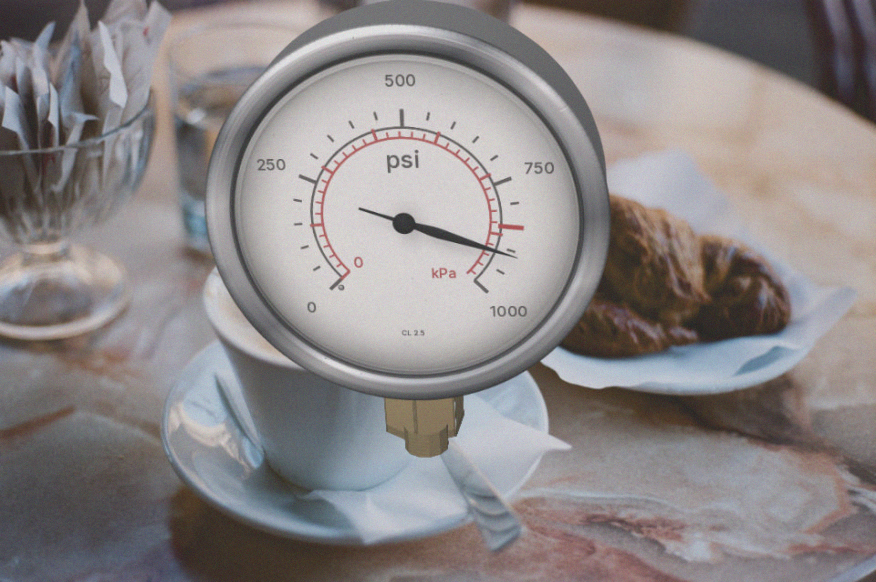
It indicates {"value": 900, "unit": "psi"}
